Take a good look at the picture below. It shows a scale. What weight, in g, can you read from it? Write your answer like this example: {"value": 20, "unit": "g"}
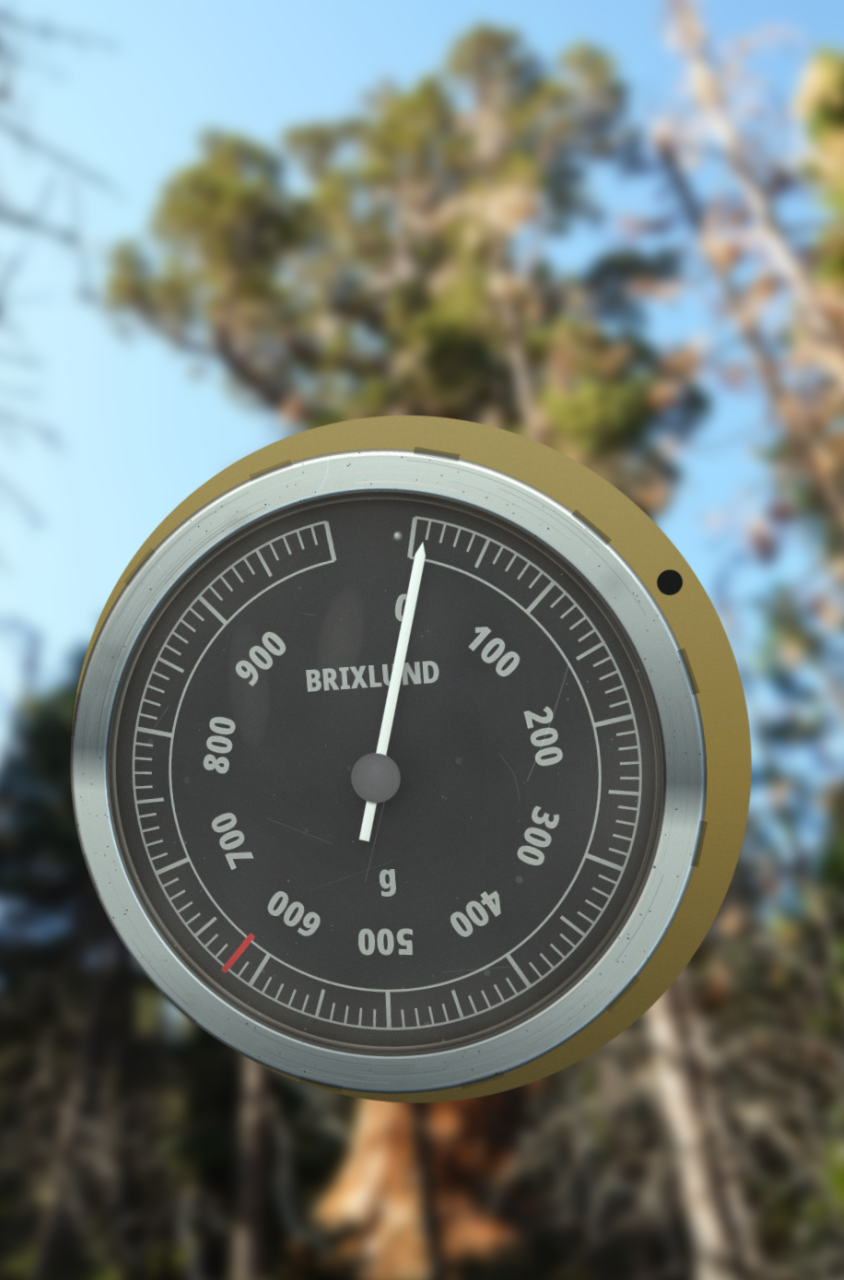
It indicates {"value": 10, "unit": "g"}
